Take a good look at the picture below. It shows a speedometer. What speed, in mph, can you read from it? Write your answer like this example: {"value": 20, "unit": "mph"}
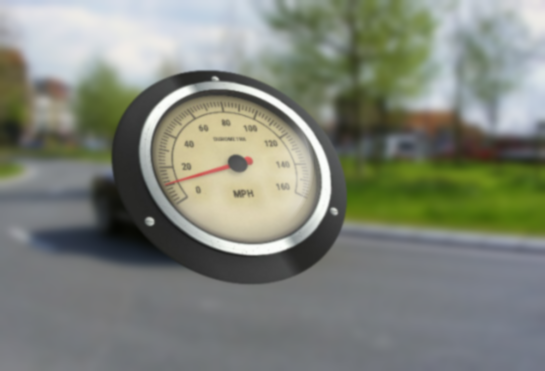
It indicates {"value": 10, "unit": "mph"}
